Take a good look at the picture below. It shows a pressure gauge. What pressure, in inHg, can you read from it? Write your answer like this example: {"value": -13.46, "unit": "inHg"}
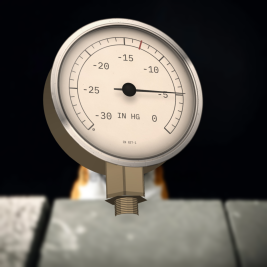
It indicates {"value": -5, "unit": "inHg"}
